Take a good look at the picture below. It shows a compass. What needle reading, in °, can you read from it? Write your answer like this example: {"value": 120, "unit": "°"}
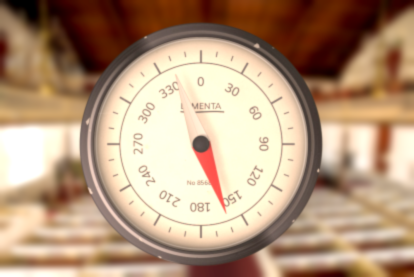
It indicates {"value": 160, "unit": "°"}
